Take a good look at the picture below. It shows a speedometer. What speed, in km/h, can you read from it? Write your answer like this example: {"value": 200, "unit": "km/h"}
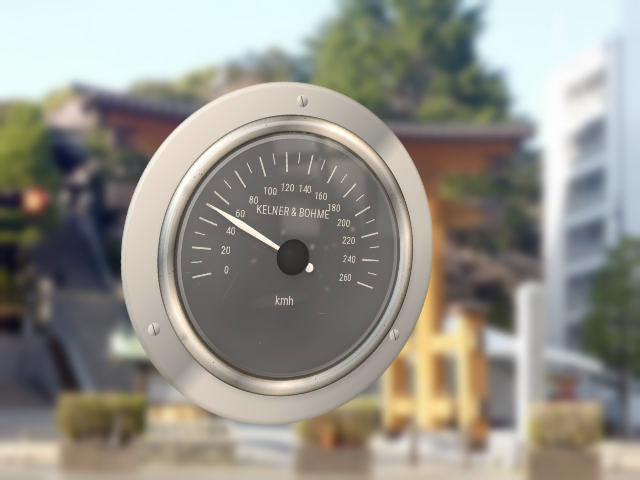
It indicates {"value": 50, "unit": "km/h"}
